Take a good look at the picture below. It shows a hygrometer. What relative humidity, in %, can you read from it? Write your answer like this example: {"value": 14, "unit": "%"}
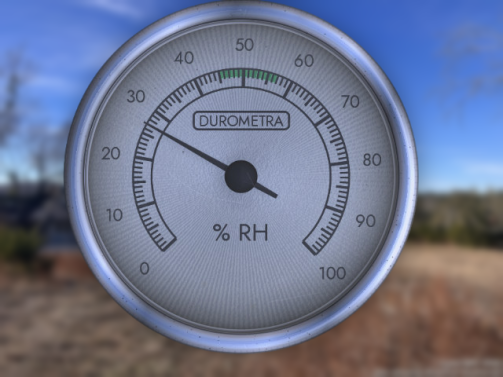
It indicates {"value": 27, "unit": "%"}
